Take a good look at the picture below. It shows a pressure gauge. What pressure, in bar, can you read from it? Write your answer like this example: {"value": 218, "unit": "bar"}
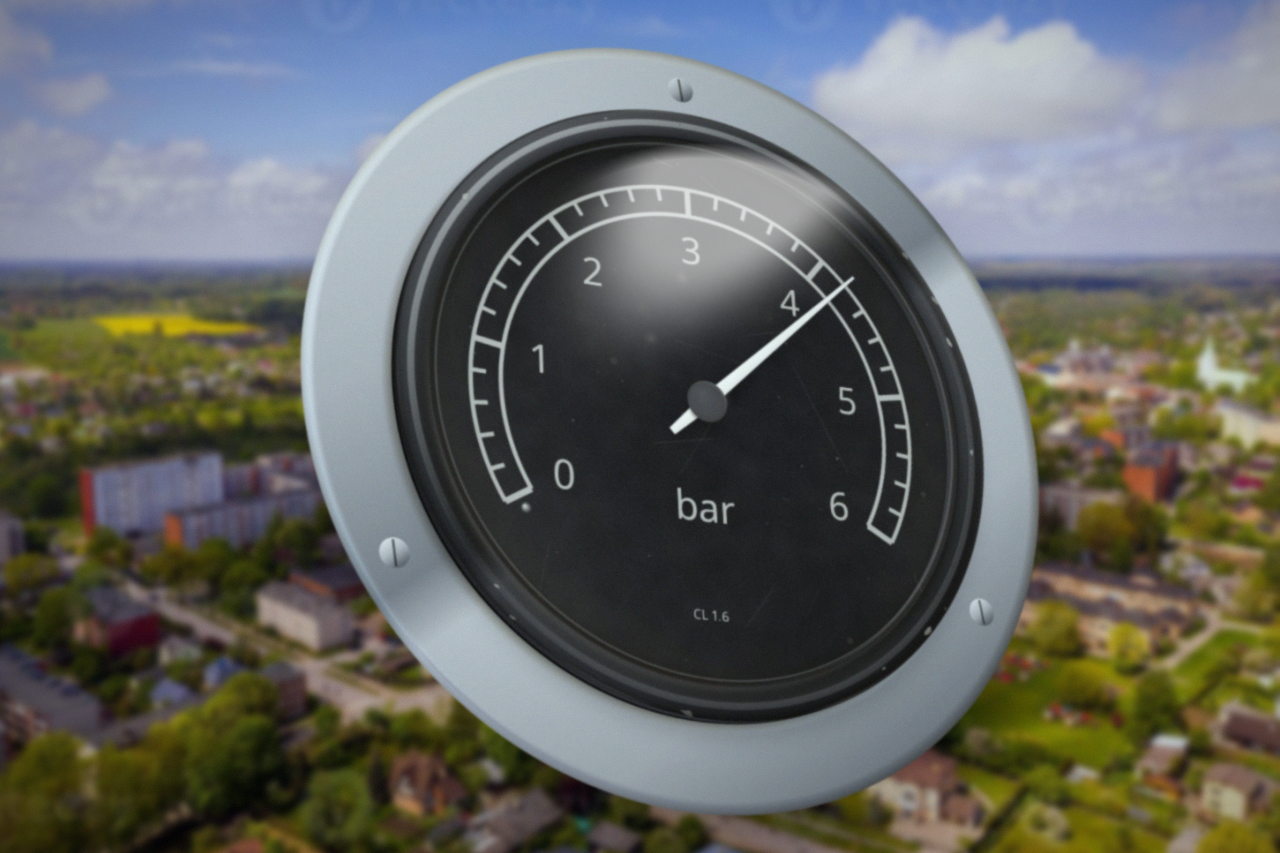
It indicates {"value": 4.2, "unit": "bar"}
